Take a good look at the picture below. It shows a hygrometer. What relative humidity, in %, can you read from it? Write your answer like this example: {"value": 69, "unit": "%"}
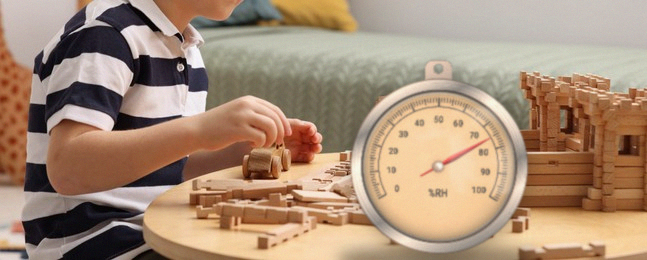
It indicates {"value": 75, "unit": "%"}
